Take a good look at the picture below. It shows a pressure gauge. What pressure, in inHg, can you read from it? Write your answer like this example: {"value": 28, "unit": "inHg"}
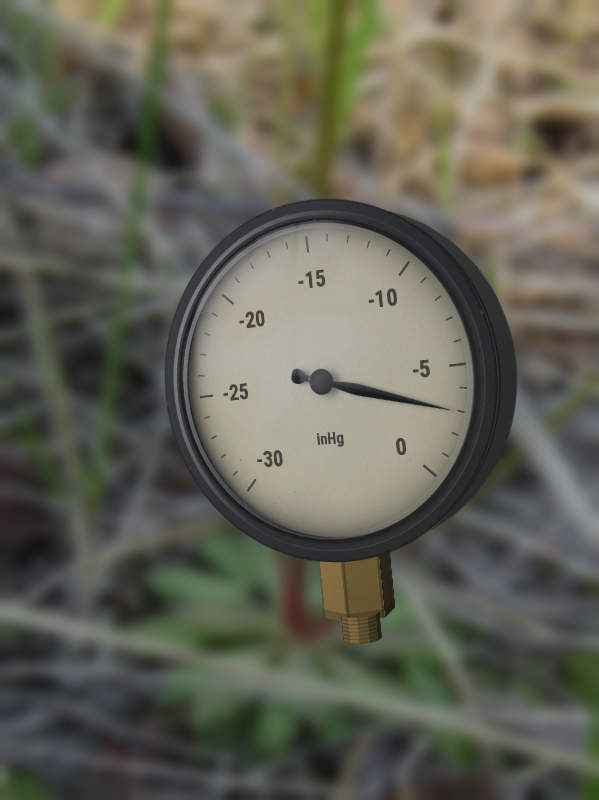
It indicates {"value": -3, "unit": "inHg"}
